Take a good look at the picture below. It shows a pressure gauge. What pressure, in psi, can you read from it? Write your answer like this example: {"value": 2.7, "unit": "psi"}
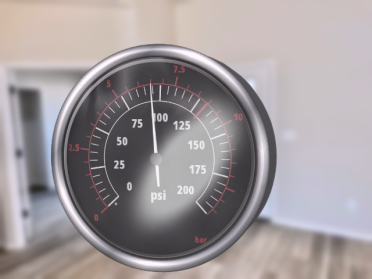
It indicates {"value": 95, "unit": "psi"}
